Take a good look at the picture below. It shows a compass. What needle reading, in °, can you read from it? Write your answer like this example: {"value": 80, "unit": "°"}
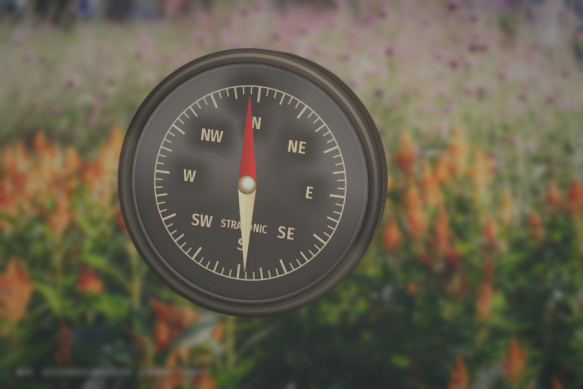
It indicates {"value": 355, "unit": "°"}
